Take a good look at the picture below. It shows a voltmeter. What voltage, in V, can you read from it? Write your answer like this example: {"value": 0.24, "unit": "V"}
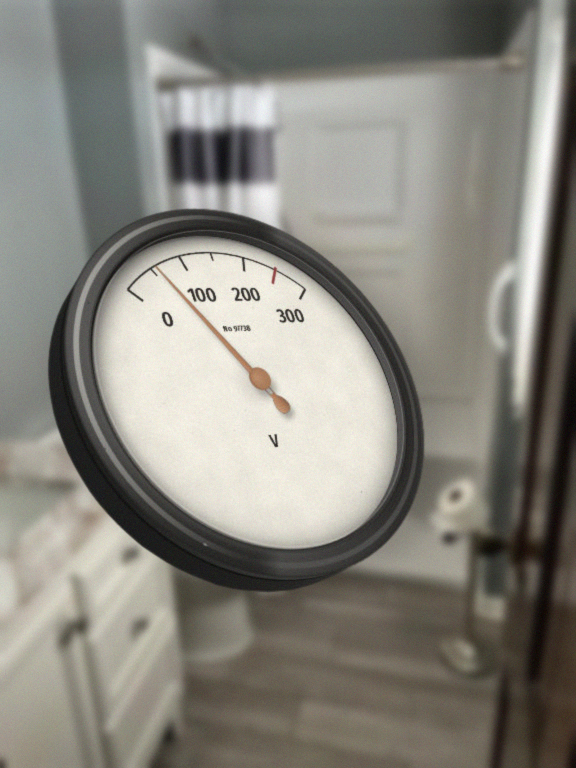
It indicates {"value": 50, "unit": "V"}
